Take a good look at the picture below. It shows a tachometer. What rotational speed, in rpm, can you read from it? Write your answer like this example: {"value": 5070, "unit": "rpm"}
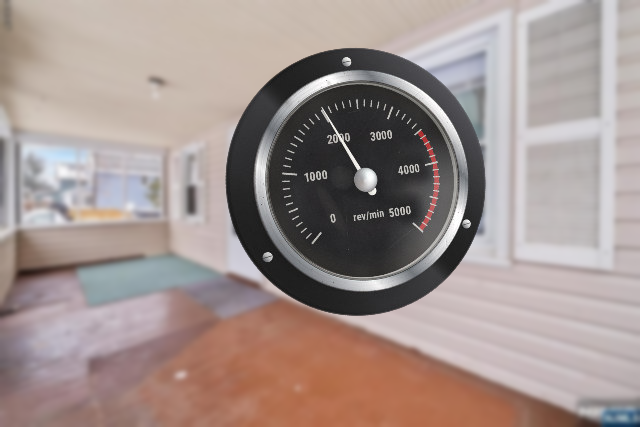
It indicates {"value": 2000, "unit": "rpm"}
